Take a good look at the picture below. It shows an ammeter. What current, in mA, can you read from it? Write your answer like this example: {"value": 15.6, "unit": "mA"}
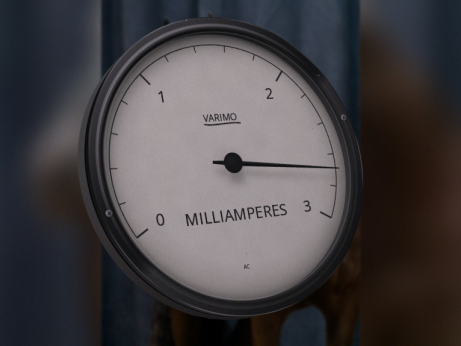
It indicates {"value": 2.7, "unit": "mA"}
